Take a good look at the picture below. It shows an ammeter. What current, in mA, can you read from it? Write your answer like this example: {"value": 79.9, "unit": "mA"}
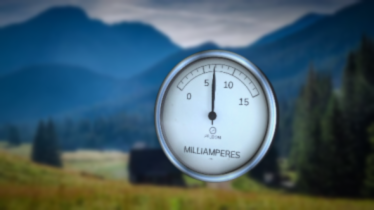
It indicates {"value": 7, "unit": "mA"}
